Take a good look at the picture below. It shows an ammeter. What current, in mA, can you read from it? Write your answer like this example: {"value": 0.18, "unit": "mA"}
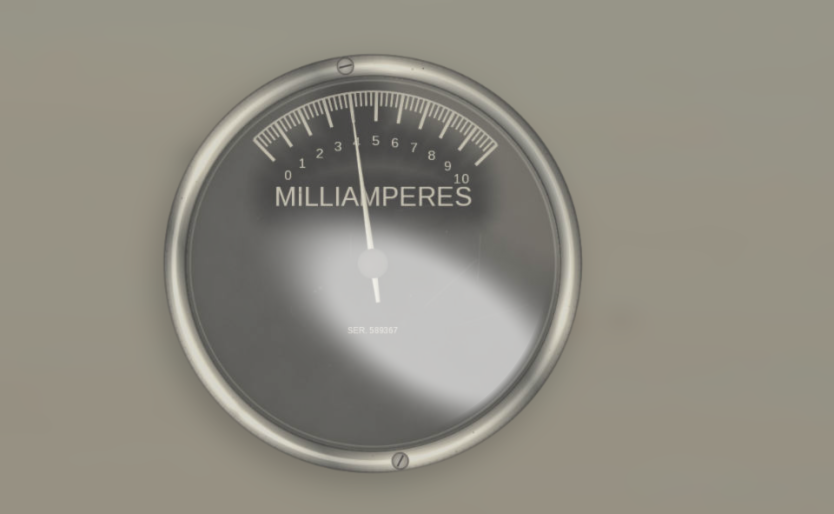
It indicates {"value": 4, "unit": "mA"}
